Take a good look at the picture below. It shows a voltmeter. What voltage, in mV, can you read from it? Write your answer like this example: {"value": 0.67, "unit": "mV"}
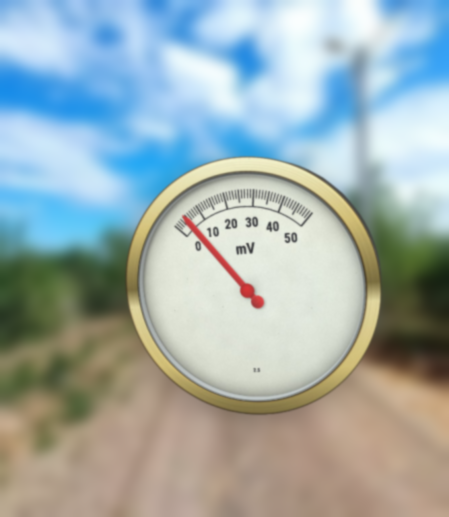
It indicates {"value": 5, "unit": "mV"}
